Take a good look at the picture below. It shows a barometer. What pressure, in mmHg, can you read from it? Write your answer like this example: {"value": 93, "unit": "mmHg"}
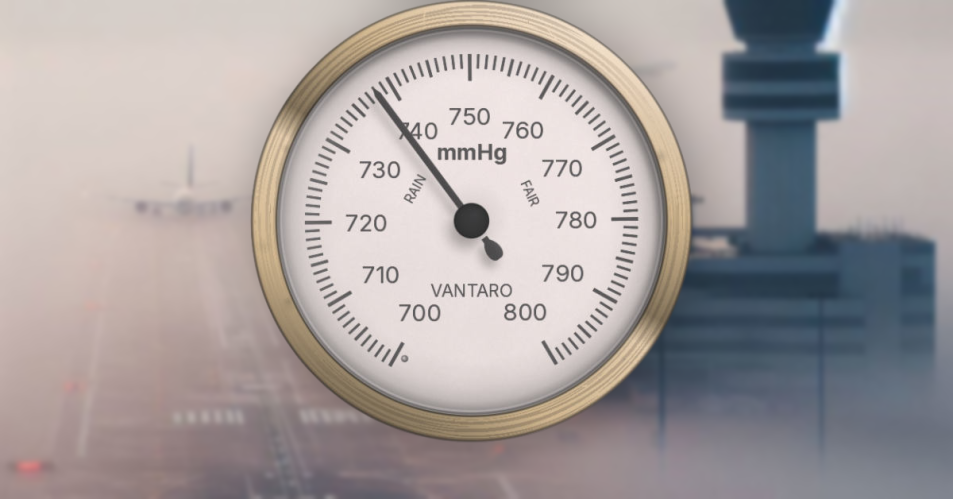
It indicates {"value": 738, "unit": "mmHg"}
